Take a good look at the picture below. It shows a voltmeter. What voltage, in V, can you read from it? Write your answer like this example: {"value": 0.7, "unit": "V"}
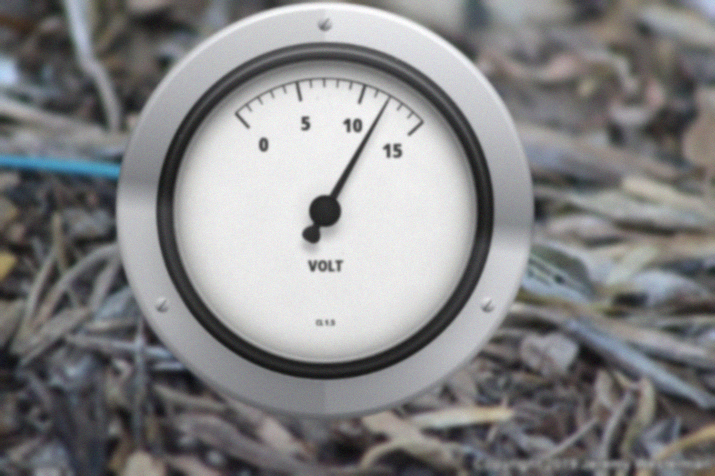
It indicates {"value": 12, "unit": "V"}
